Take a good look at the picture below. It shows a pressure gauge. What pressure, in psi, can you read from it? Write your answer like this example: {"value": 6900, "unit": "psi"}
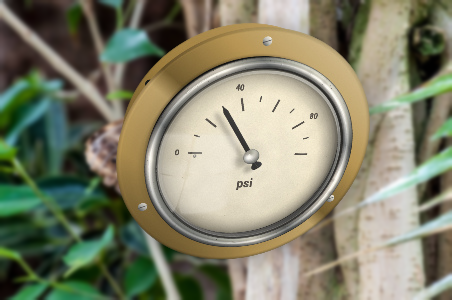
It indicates {"value": 30, "unit": "psi"}
